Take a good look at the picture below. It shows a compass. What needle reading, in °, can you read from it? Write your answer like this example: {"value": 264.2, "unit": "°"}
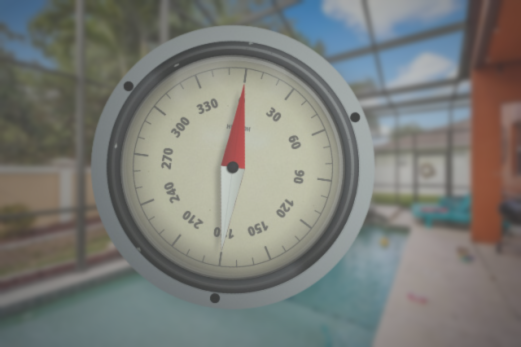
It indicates {"value": 0, "unit": "°"}
